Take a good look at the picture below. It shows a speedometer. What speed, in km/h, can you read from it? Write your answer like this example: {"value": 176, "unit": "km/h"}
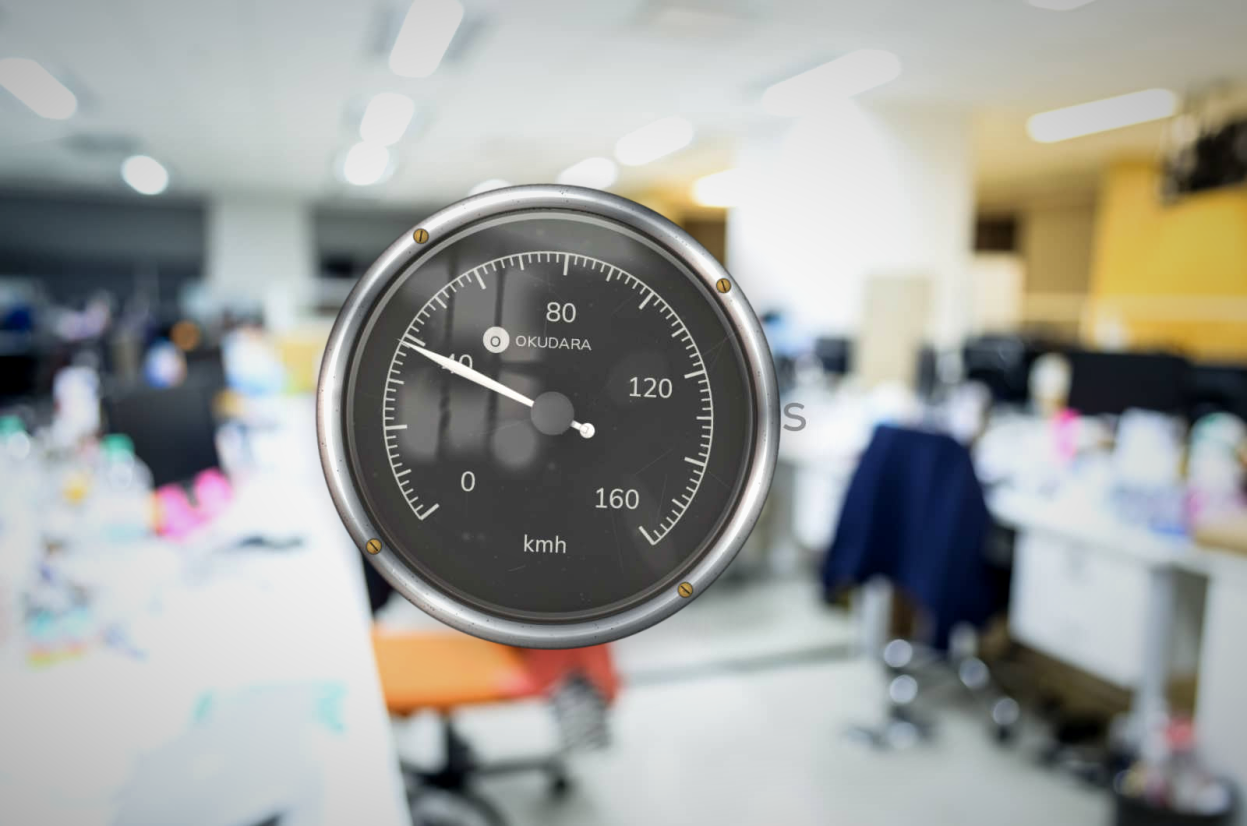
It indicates {"value": 38, "unit": "km/h"}
